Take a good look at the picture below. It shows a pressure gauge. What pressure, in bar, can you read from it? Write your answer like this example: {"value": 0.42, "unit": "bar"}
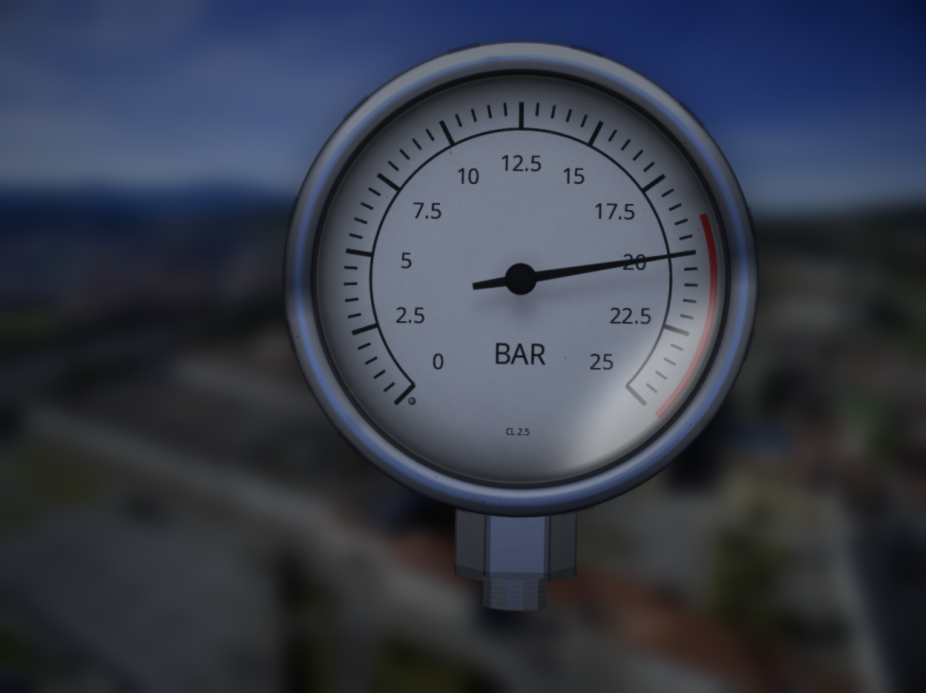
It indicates {"value": 20, "unit": "bar"}
